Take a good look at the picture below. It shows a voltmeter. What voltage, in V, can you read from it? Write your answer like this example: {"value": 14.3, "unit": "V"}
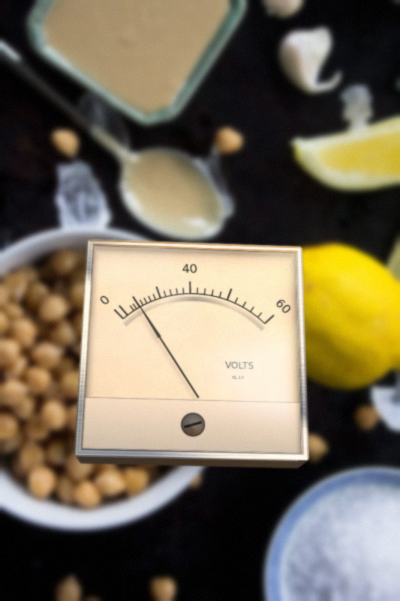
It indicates {"value": 20, "unit": "V"}
